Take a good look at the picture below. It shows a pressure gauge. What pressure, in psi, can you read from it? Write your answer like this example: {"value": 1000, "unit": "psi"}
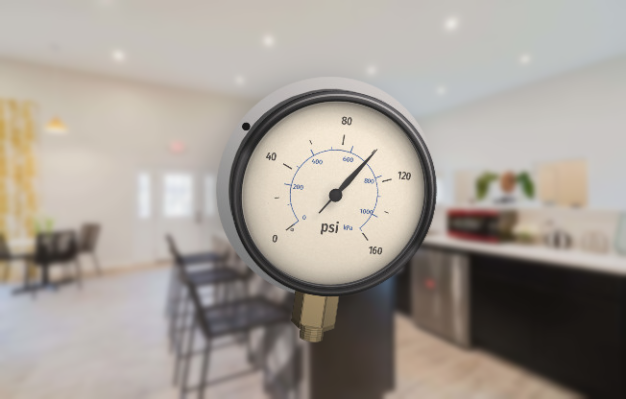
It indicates {"value": 100, "unit": "psi"}
